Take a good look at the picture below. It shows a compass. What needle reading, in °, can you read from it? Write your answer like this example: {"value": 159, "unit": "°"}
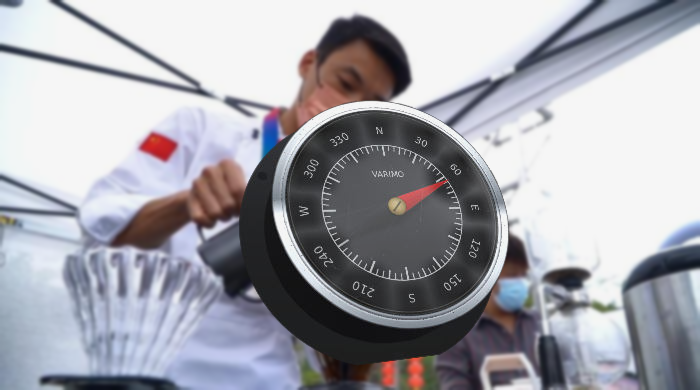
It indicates {"value": 65, "unit": "°"}
